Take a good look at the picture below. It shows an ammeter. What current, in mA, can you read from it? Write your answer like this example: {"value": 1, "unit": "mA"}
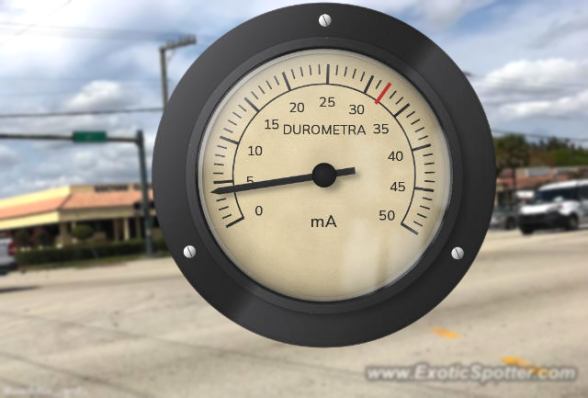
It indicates {"value": 4, "unit": "mA"}
